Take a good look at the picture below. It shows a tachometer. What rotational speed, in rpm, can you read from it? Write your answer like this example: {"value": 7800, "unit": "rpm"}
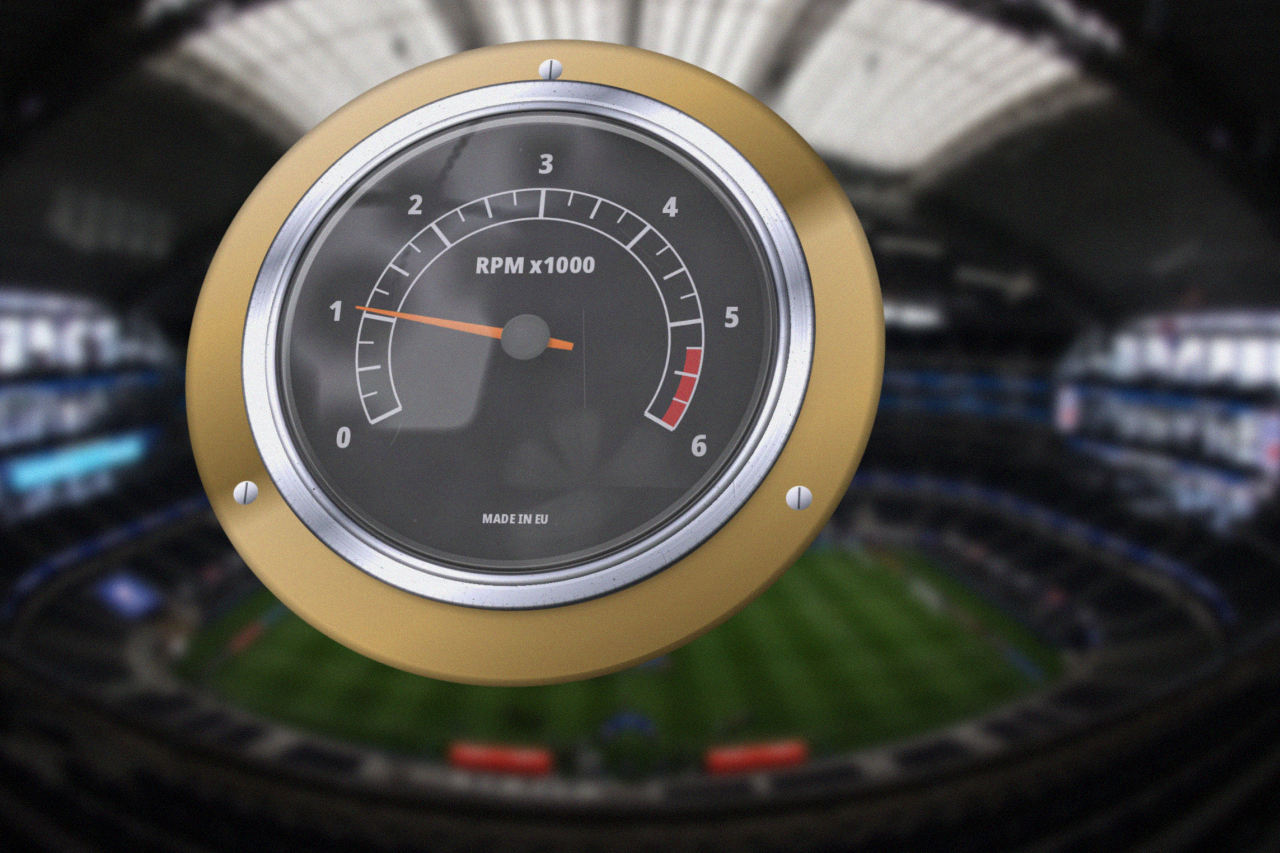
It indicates {"value": 1000, "unit": "rpm"}
